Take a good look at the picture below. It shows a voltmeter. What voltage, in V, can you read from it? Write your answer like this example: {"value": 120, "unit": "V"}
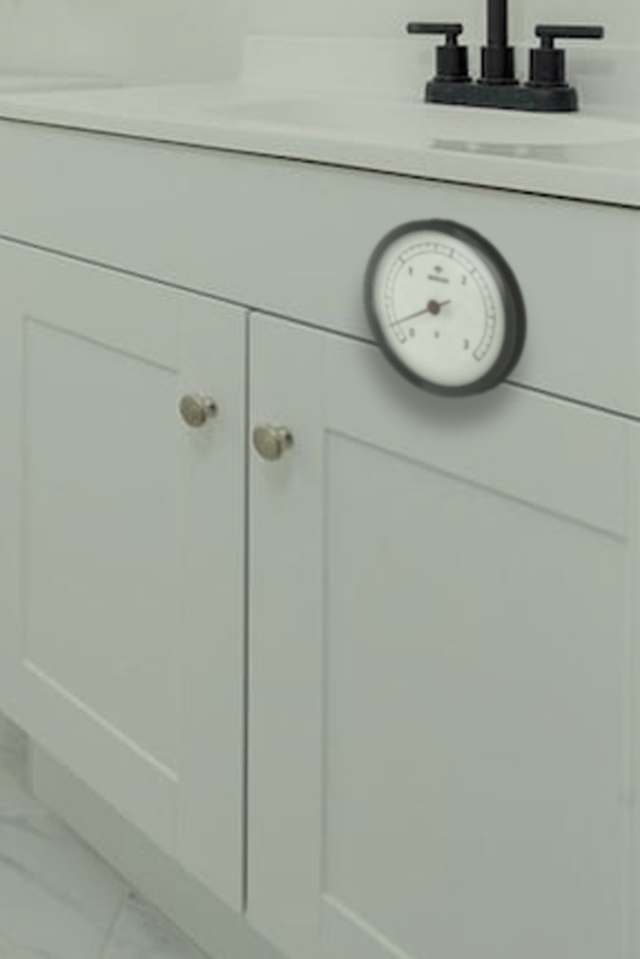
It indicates {"value": 0.2, "unit": "V"}
